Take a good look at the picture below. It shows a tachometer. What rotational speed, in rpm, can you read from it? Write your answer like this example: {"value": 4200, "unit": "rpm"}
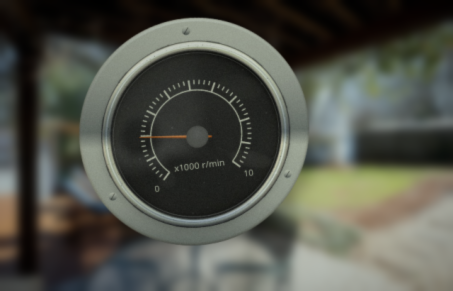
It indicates {"value": 2000, "unit": "rpm"}
